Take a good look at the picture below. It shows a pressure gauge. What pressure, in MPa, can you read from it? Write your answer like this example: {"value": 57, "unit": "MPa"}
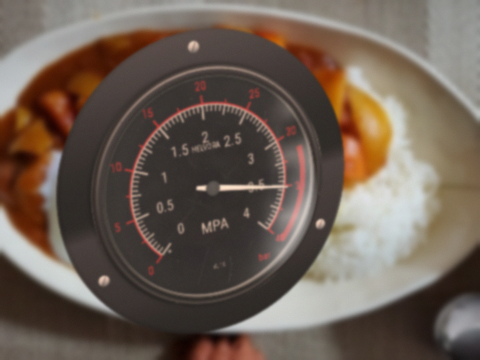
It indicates {"value": 3.5, "unit": "MPa"}
